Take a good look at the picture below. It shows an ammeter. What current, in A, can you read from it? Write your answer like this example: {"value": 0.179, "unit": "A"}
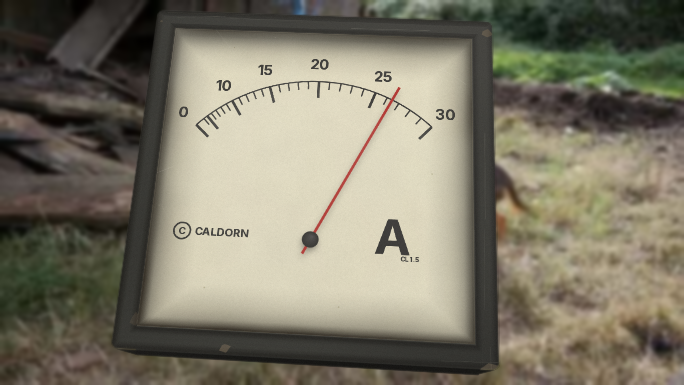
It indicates {"value": 26.5, "unit": "A"}
